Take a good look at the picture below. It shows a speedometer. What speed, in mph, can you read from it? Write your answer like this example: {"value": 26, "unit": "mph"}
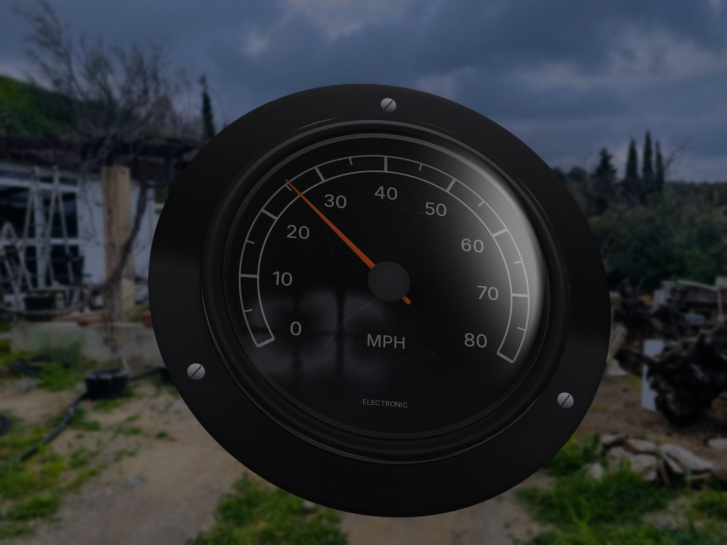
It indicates {"value": 25, "unit": "mph"}
